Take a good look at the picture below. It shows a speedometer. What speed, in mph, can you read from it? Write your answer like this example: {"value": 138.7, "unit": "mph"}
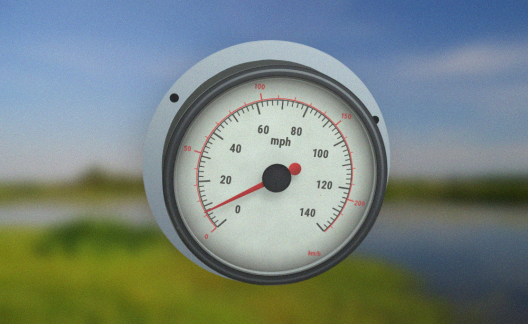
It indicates {"value": 8, "unit": "mph"}
